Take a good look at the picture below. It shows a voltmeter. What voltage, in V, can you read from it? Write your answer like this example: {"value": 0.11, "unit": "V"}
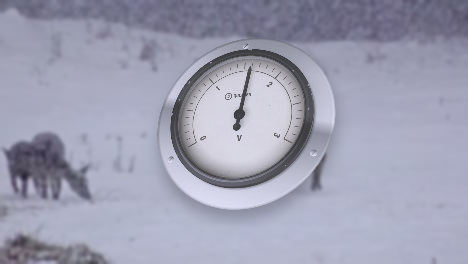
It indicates {"value": 1.6, "unit": "V"}
